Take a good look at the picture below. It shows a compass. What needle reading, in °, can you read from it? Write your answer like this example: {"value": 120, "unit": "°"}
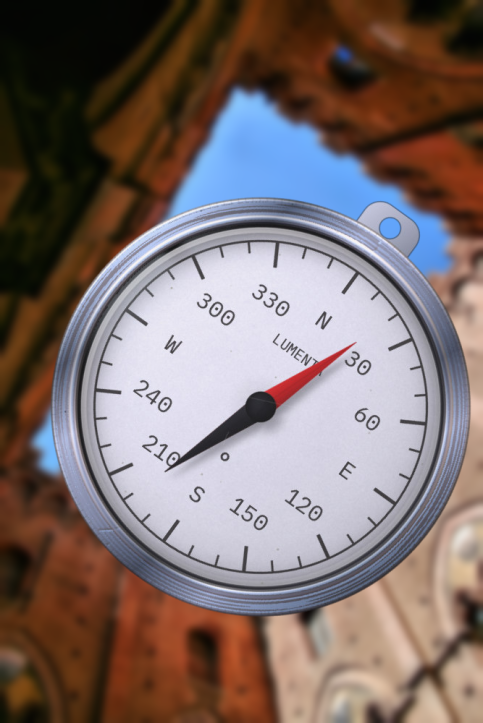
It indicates {"value": 20, "unit": "°"}
